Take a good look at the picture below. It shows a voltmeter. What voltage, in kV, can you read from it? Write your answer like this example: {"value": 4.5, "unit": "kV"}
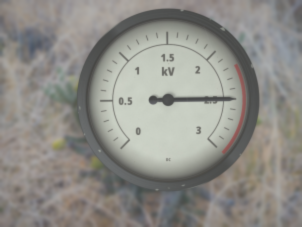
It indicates {"value": 2.5, "unit": "kV"}
